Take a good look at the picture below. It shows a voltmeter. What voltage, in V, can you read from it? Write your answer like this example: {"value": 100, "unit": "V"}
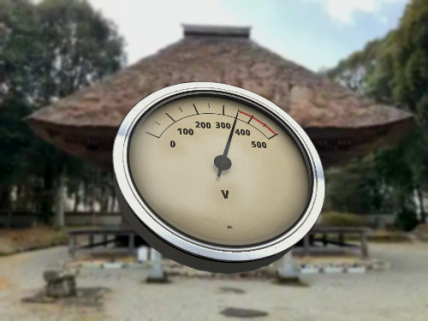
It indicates {"value": 350, "unit": "V"}
